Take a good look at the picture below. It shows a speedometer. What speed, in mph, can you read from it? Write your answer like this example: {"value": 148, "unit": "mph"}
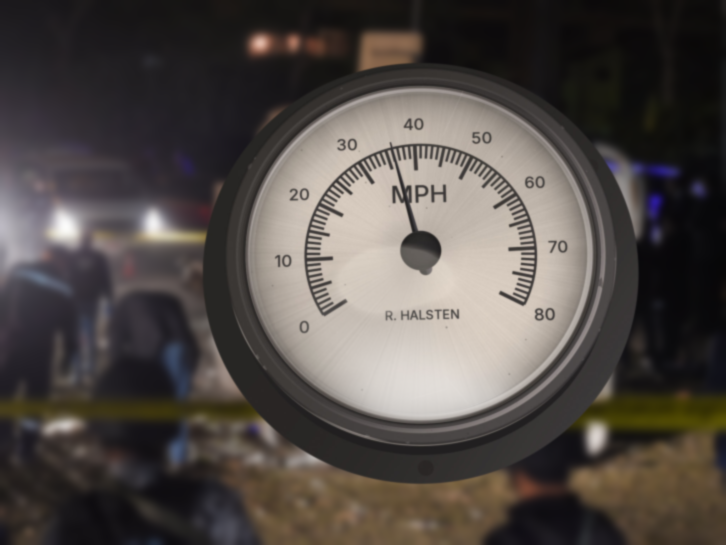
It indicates {"value": 36, "unit": "mph"}
